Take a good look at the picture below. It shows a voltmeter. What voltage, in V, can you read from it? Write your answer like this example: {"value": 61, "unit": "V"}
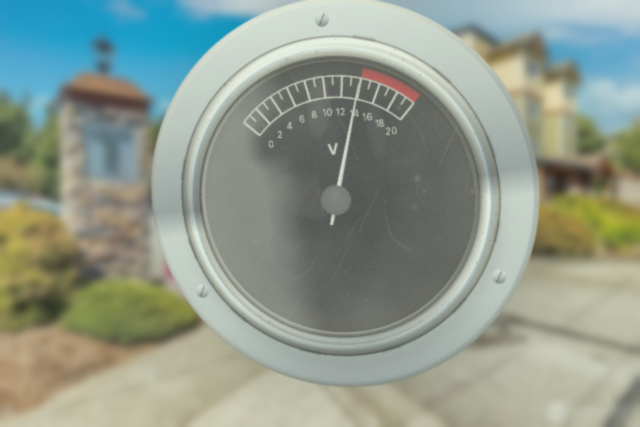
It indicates {"value": 14, "unit": "V"}
